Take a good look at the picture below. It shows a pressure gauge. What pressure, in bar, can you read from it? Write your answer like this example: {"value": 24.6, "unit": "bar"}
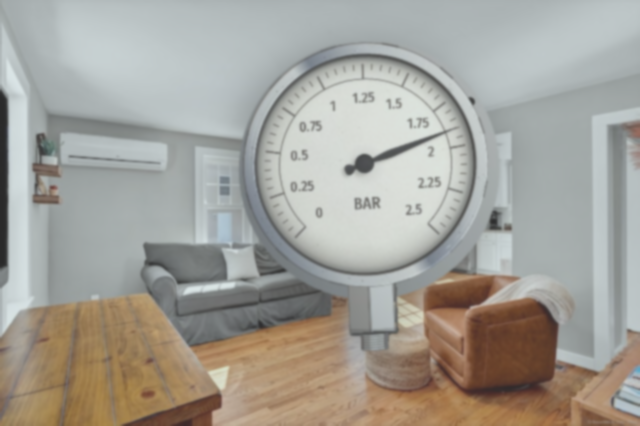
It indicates {"value": 1.9, "unit": "bar"}
